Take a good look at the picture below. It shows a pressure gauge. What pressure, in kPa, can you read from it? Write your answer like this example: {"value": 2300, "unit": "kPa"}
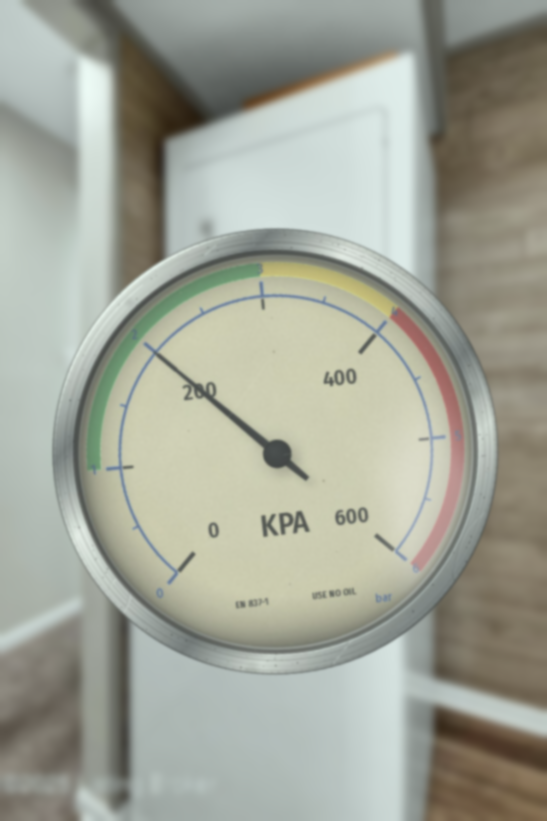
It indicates {"value": 200, "unit": "kPa"}
